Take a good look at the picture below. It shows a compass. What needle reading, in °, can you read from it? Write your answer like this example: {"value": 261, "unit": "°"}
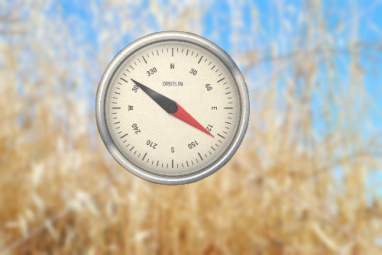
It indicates {"value": 125, "unit": "°"}
